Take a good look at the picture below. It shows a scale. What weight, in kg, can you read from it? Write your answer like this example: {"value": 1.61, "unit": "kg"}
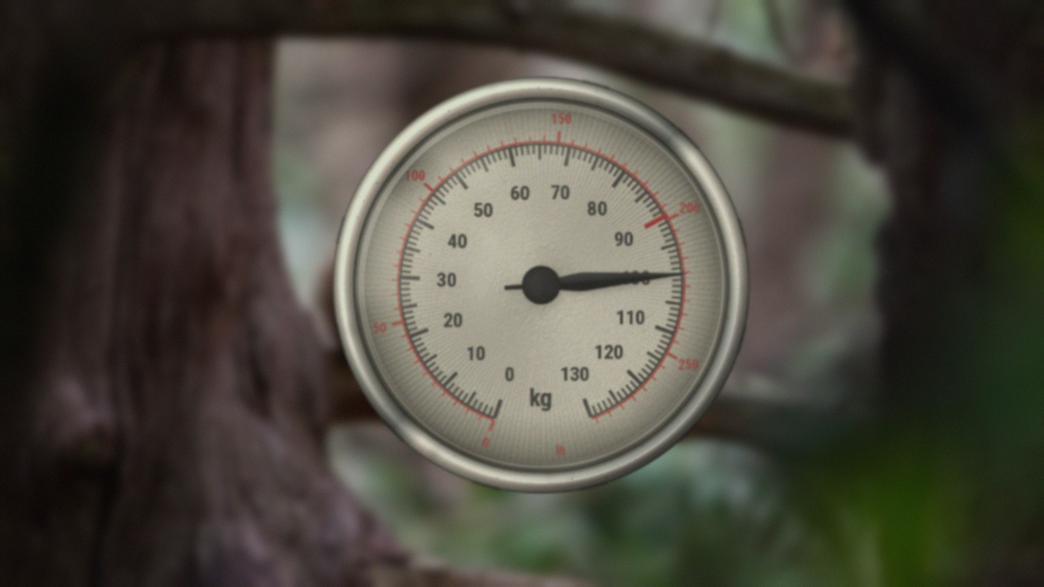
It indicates {"value": 100, "unit": "kg"}
